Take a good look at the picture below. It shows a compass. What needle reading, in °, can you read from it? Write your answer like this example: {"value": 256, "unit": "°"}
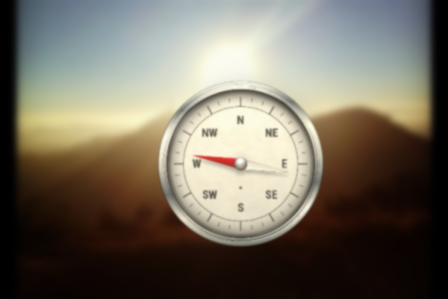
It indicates {"value": 280, "unit": "°"}
